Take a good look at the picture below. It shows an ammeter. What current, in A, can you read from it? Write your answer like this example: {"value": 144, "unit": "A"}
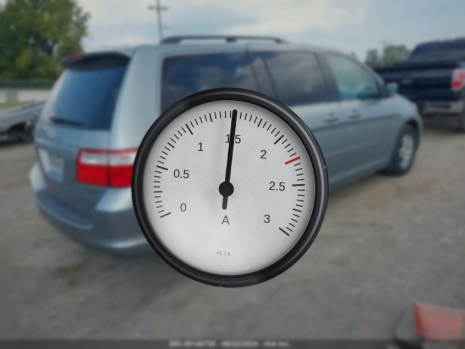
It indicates {"value": 1.5, "unit": "A"}
